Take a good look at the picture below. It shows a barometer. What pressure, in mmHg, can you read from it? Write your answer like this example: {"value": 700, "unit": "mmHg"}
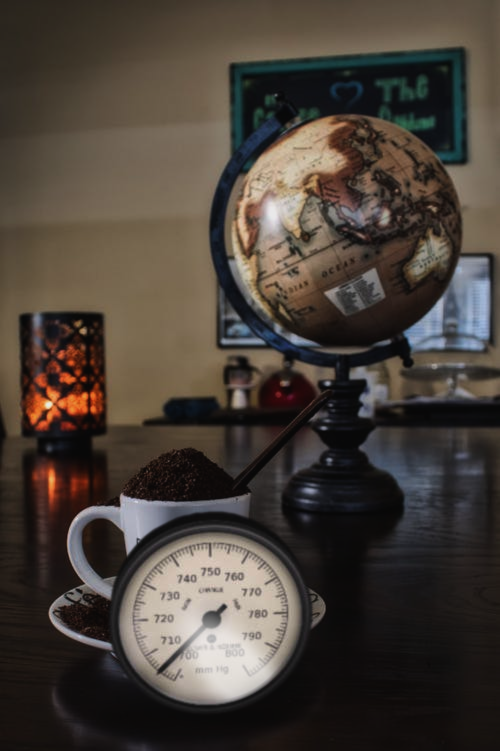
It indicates {"value": 705, "unit": "mmHg"}
